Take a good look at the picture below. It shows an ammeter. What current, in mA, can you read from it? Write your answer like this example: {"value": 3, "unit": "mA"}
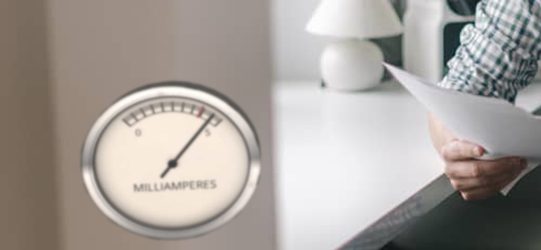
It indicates {"value": 4.5, "unit": "mA"}
